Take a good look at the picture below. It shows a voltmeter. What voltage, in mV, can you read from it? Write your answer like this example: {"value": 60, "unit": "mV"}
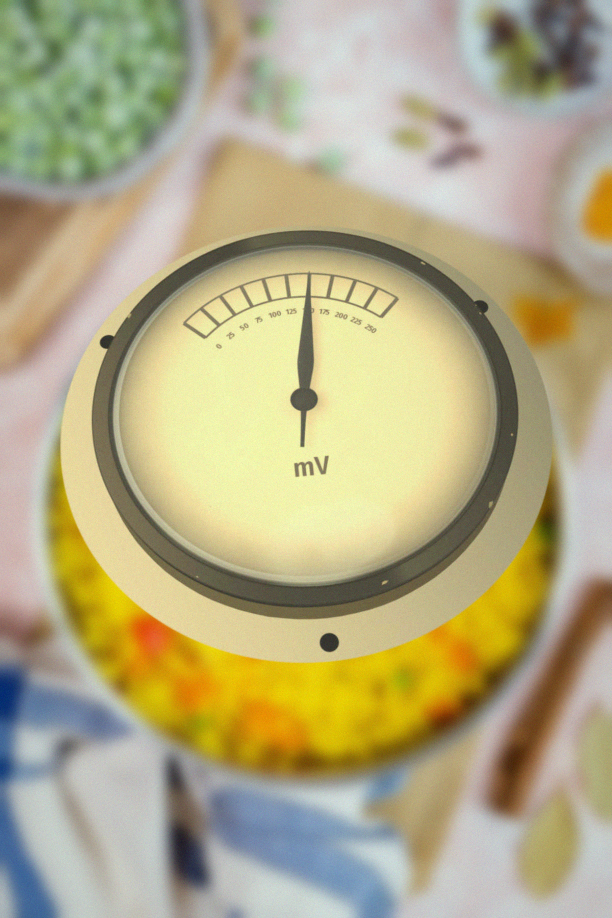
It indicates {"value": 150, "unit": "mV"}
